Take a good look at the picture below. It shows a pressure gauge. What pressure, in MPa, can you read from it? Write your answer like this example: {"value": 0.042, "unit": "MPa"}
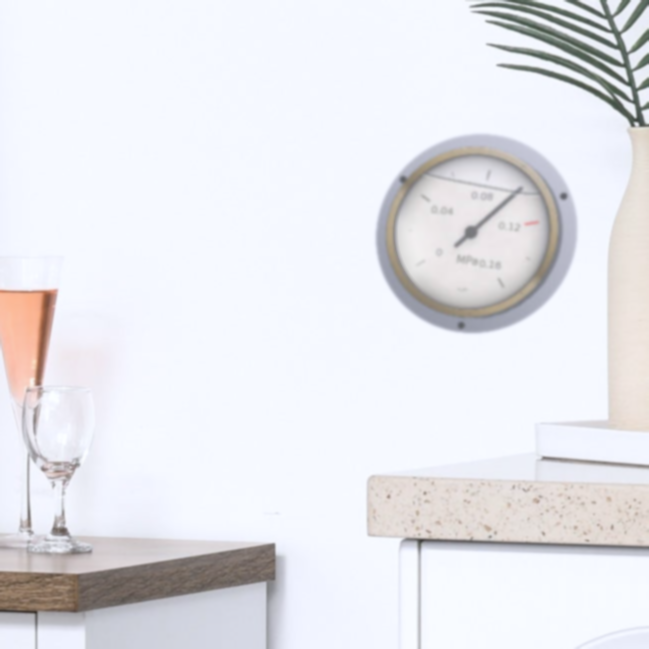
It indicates {"value": 0.1, "unit": "MPa"}
